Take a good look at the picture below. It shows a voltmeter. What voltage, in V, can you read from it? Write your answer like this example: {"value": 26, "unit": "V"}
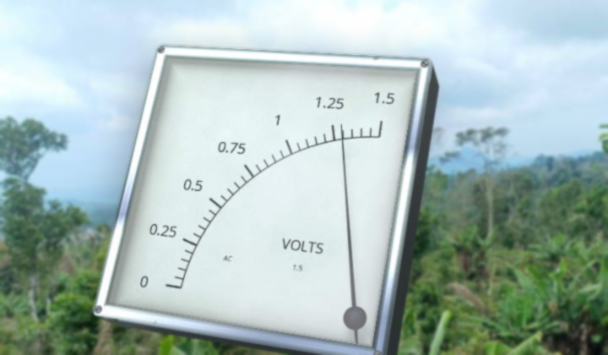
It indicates {"value": 1.3, "unit": "V"}
